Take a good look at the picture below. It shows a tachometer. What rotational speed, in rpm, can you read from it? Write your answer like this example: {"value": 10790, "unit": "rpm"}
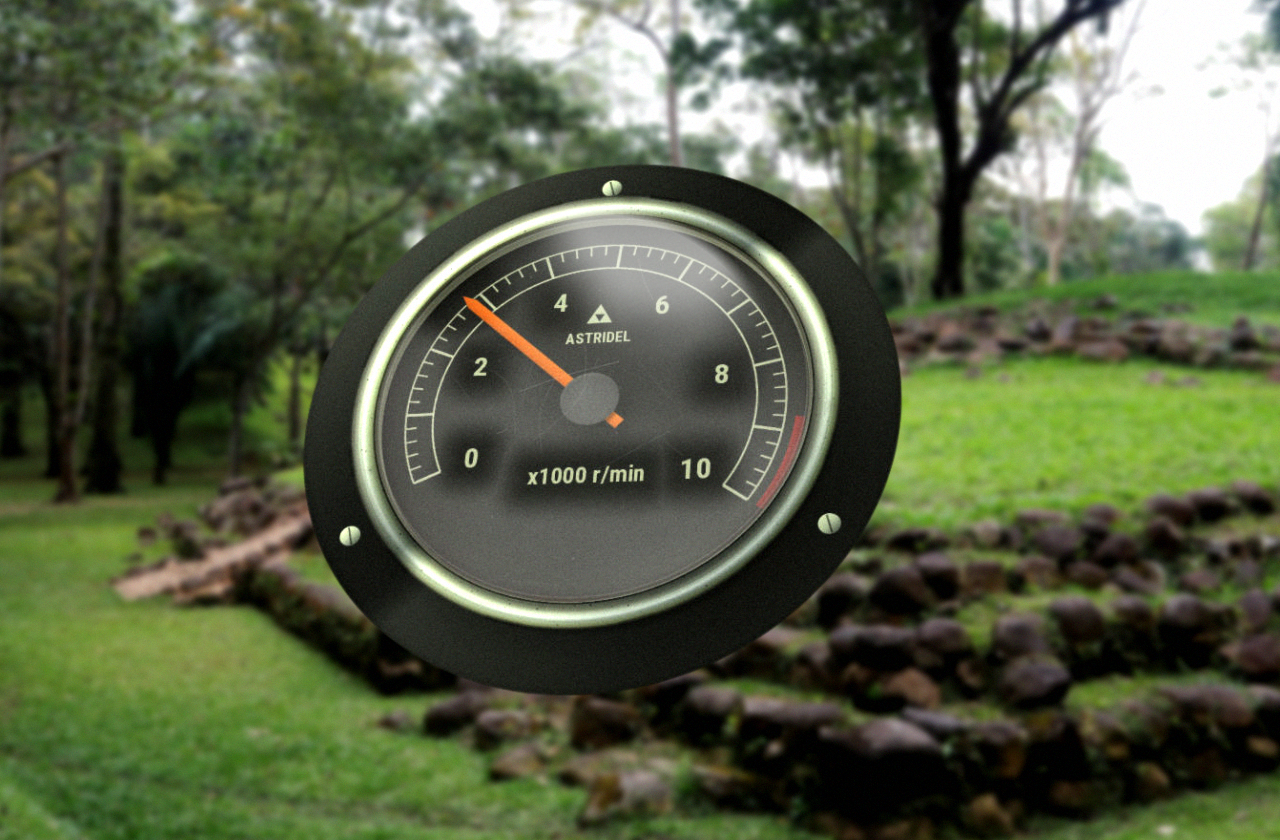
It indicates {"value": 2800, "unit": "rpm"}
